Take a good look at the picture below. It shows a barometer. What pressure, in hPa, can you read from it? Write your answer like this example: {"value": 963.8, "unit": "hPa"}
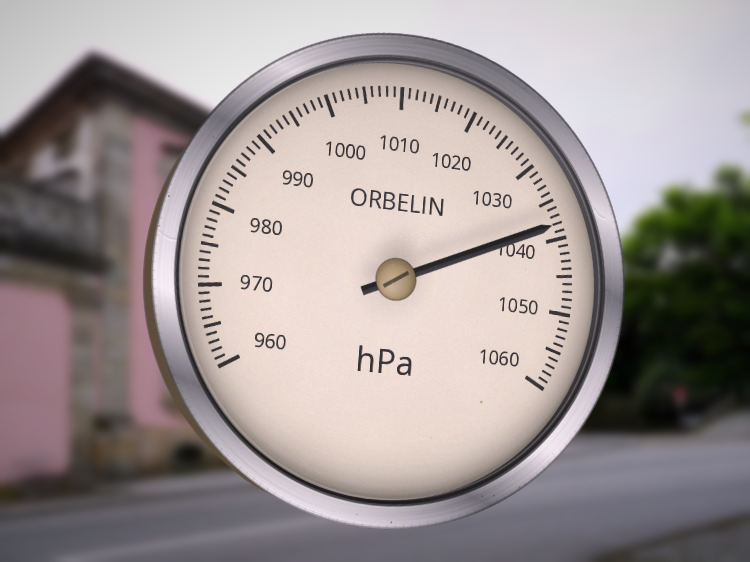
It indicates {"value": 1038, "unit": "hPa"}
